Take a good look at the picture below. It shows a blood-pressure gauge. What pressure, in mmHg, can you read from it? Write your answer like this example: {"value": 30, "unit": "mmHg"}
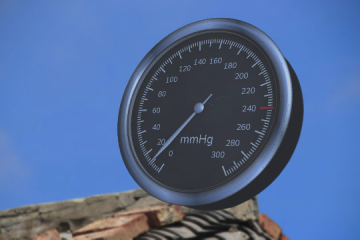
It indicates {"value": 10, "unit": "mmHg"}
